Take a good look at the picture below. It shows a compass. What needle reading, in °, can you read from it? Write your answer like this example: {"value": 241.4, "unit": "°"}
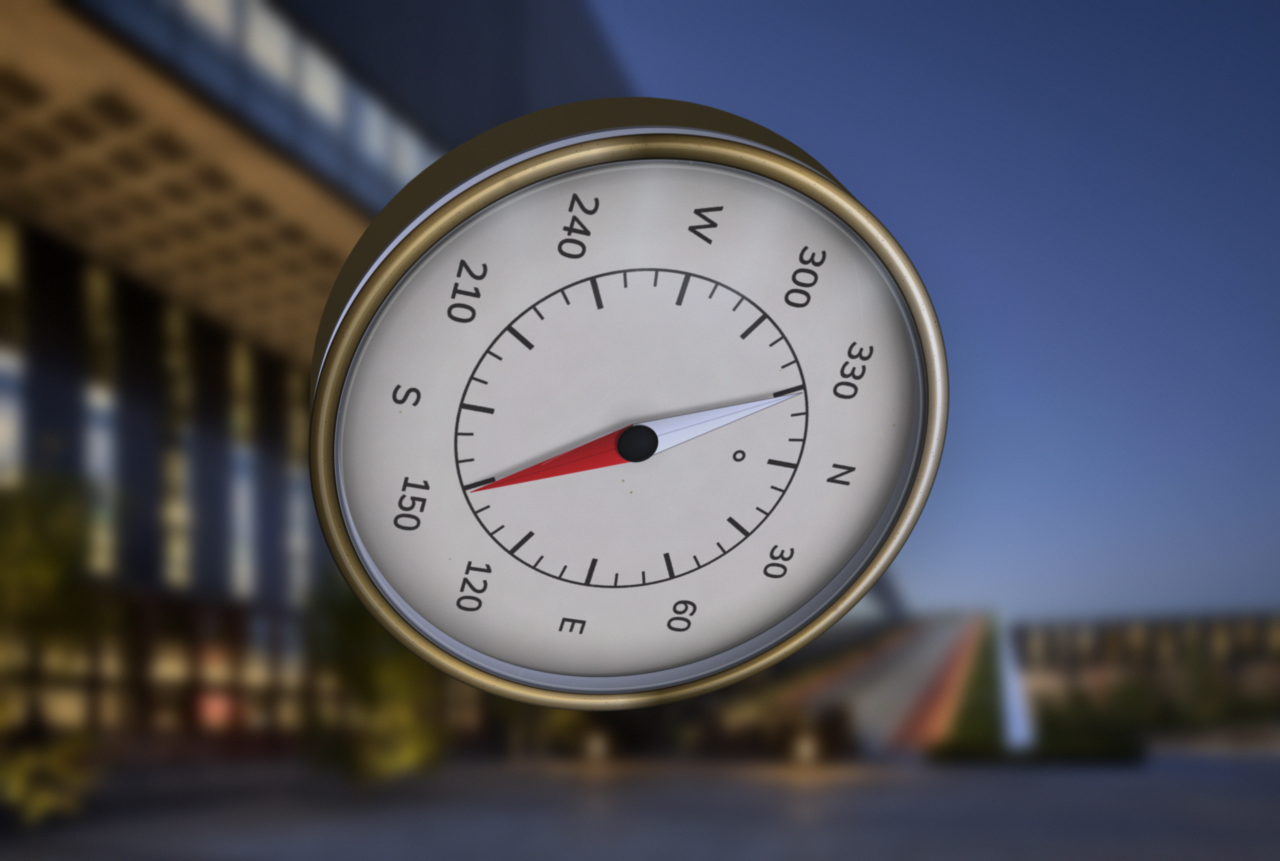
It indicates {"value": 150, "unit": "°"}
